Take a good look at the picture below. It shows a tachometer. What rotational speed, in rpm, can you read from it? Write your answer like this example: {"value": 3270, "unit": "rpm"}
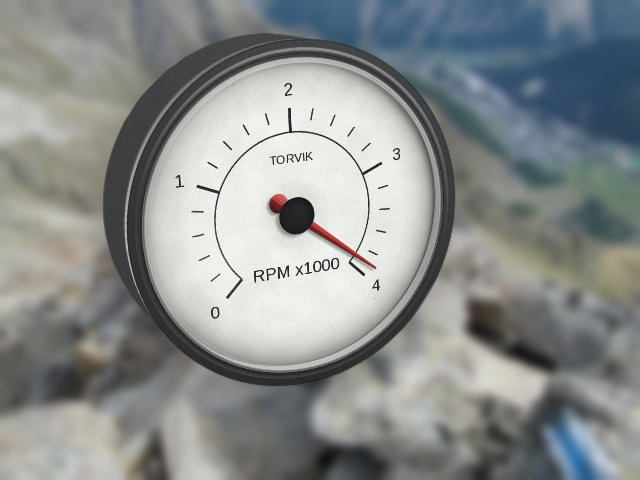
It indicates {"value": 3900, "unit": "rpm"}
